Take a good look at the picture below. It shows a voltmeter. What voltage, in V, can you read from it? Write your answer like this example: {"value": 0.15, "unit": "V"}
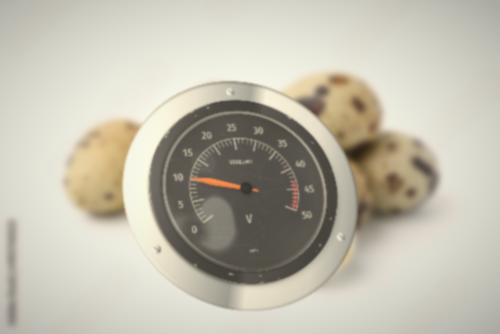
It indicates {"value": 10, "unit": "V"}
